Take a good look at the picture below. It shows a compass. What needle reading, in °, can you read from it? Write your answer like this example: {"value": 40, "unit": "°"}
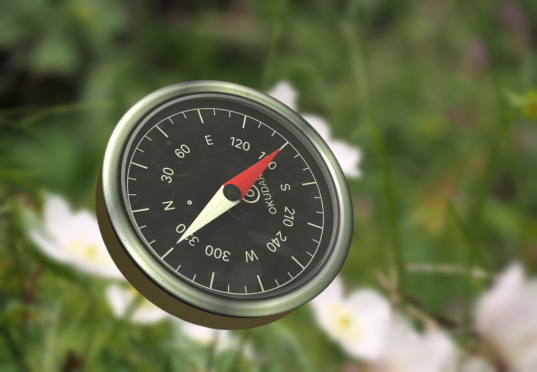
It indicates {"value": 150, "unit": "°"}
